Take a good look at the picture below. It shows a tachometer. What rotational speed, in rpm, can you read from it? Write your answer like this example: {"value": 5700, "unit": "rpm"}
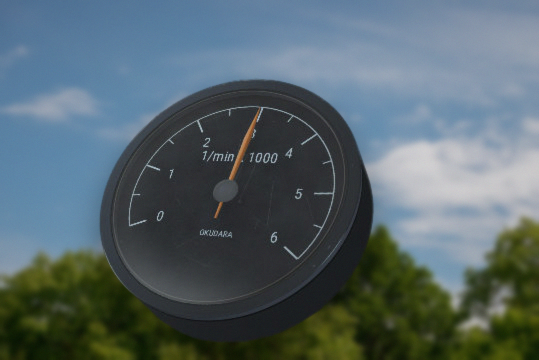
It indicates {"value": 3000, "unit": "rpm"}
